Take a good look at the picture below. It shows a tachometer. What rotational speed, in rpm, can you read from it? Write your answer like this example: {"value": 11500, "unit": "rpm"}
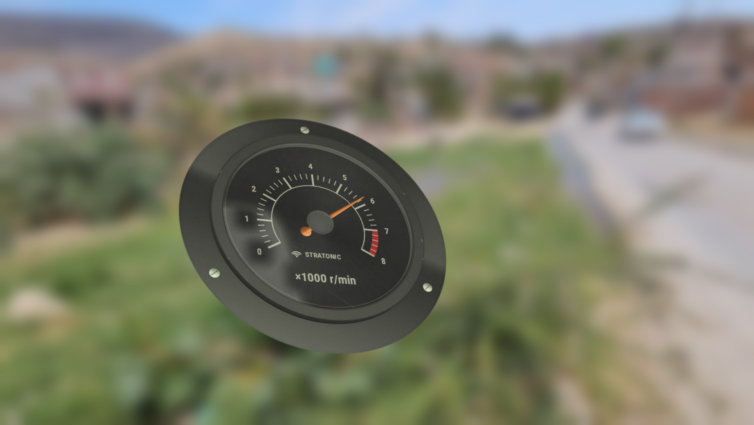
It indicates {"value": 5800, "unit": "rpm"}
